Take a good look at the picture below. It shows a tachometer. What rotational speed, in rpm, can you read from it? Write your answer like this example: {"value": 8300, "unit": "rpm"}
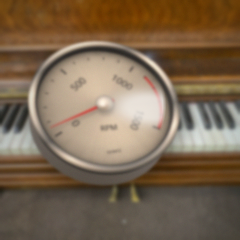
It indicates {"value": 50, "unit": "rpm"}
